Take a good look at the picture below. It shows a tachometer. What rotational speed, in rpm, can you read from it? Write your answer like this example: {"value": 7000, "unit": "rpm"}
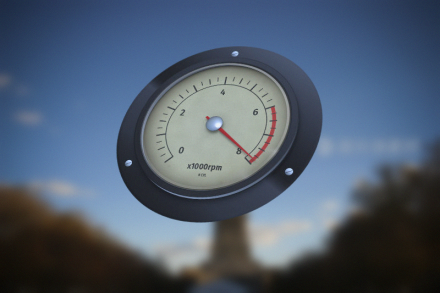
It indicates {"value": 7875, "unit": "rpm"}
